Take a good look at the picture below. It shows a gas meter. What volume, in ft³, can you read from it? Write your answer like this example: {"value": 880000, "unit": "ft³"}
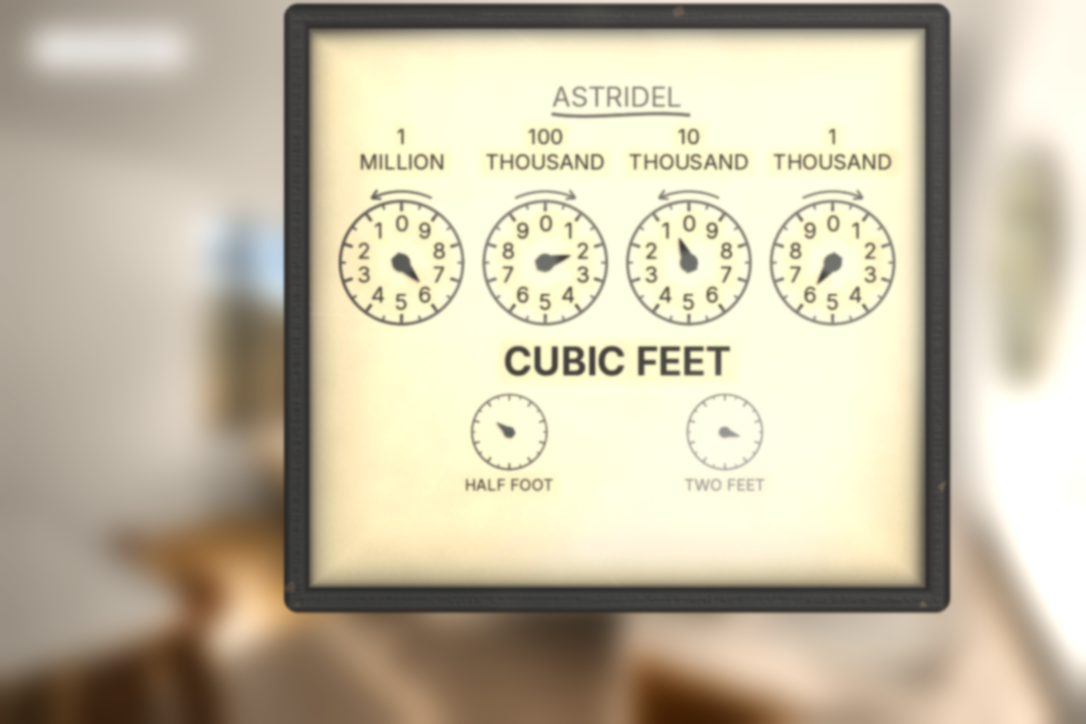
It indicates {"value": 620600, "unit": "ft³"}
